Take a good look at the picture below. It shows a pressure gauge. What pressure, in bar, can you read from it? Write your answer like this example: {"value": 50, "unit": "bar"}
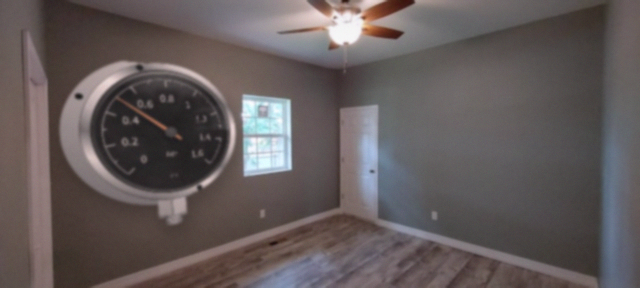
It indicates {"value": 0.5, "unit": "bar"}
